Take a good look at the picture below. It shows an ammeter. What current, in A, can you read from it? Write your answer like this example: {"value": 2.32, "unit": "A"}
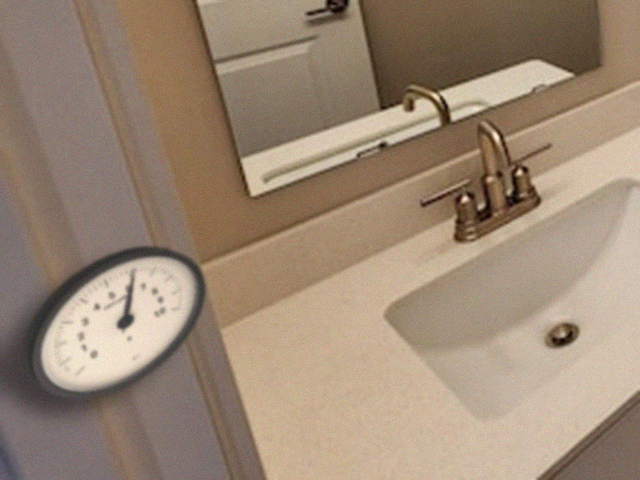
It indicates {"value": 6, "unit": "A"}
